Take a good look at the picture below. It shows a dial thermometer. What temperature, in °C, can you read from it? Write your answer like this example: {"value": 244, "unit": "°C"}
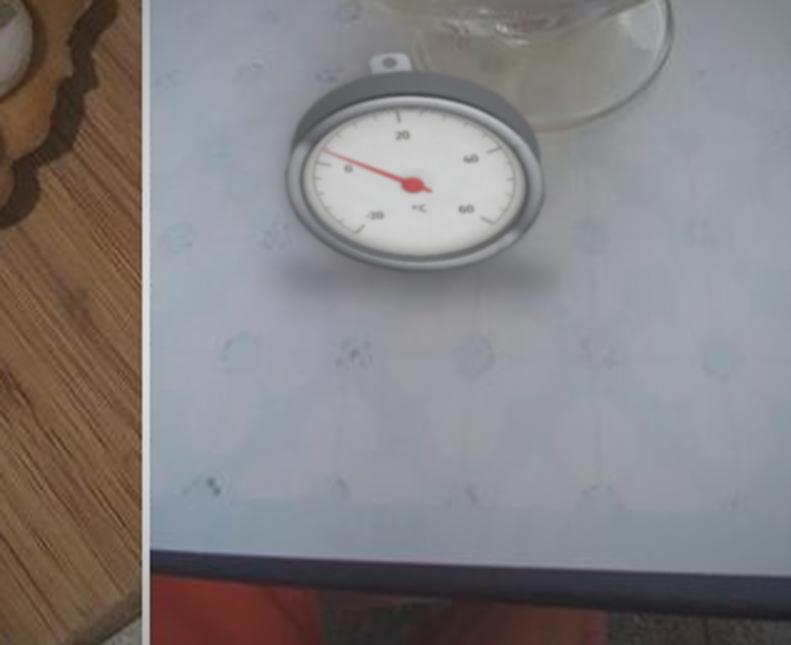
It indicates {"value": 4, "unit": "°C"}
